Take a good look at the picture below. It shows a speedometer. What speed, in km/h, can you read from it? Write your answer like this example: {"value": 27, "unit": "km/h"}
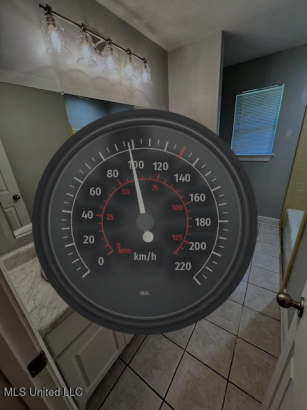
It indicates {"value": 97.5, "unit": "km/h"}
